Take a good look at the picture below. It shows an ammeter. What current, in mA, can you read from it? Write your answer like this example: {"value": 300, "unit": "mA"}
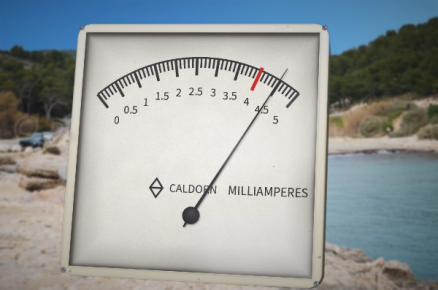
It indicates {"value": 4.5, "unit": "mA"}
